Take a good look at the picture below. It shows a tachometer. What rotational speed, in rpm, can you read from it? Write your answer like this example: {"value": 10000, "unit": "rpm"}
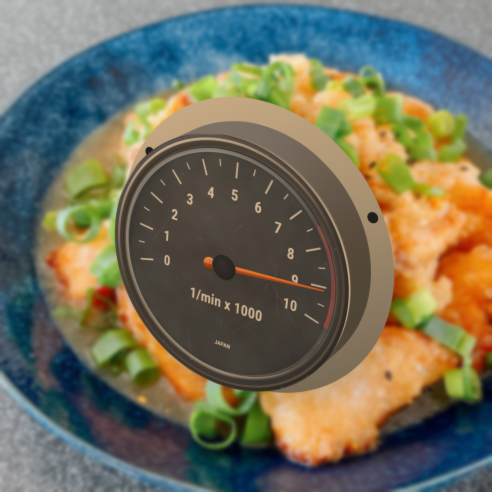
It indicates {"value": 9000, "unit": "rpm"}
